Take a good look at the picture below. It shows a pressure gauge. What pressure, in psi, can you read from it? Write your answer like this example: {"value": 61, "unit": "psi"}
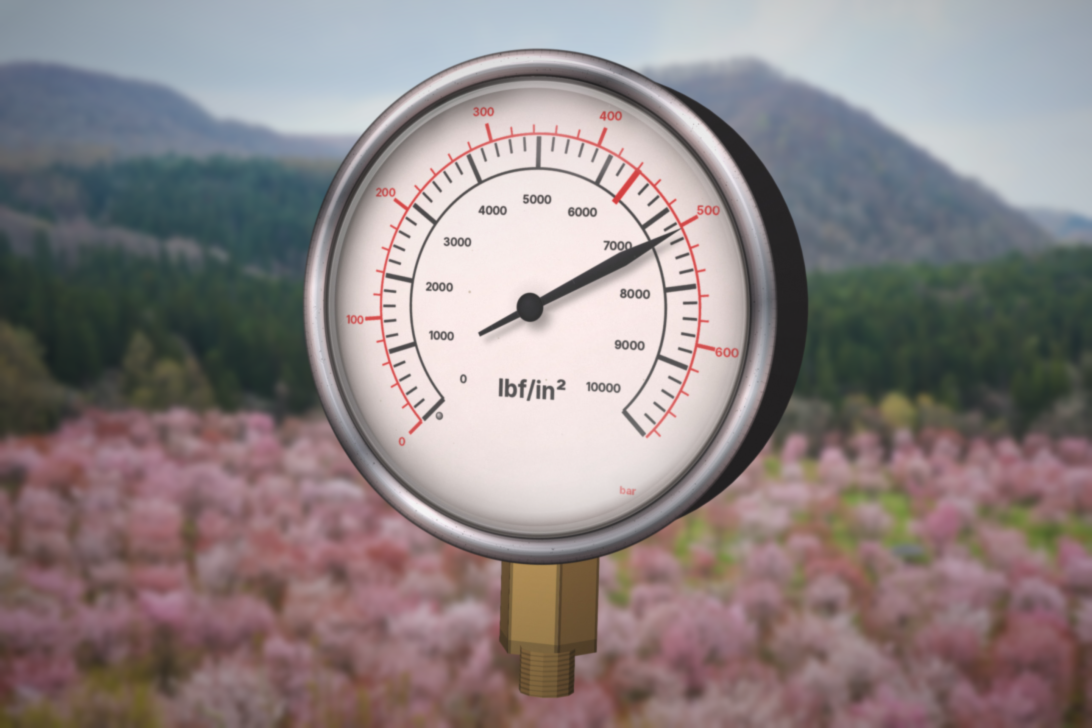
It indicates {"value": 7300, "unit": "psi"}
